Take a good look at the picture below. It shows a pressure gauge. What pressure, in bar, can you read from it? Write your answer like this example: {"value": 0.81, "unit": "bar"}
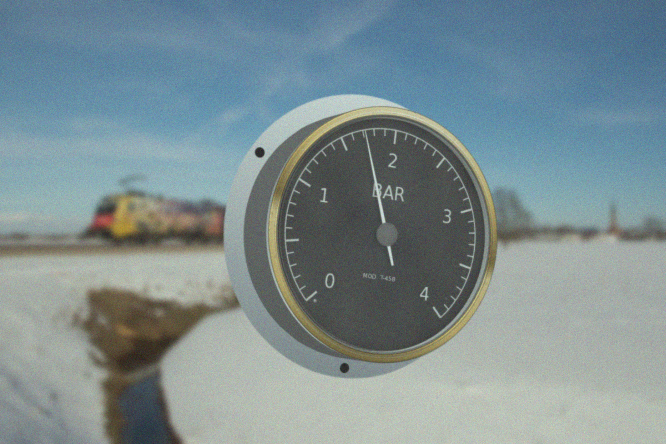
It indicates {"value": 1.7, "unit": "bar"}
